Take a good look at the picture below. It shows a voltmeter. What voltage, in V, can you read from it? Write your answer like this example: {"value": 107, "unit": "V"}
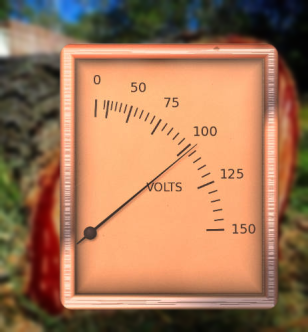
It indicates {"value": 102.5, "unit": "V"}
